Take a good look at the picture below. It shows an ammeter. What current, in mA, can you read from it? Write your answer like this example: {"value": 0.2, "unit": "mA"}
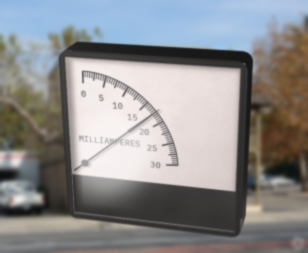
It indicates {"value": 17.5, "unit": "mA"}
